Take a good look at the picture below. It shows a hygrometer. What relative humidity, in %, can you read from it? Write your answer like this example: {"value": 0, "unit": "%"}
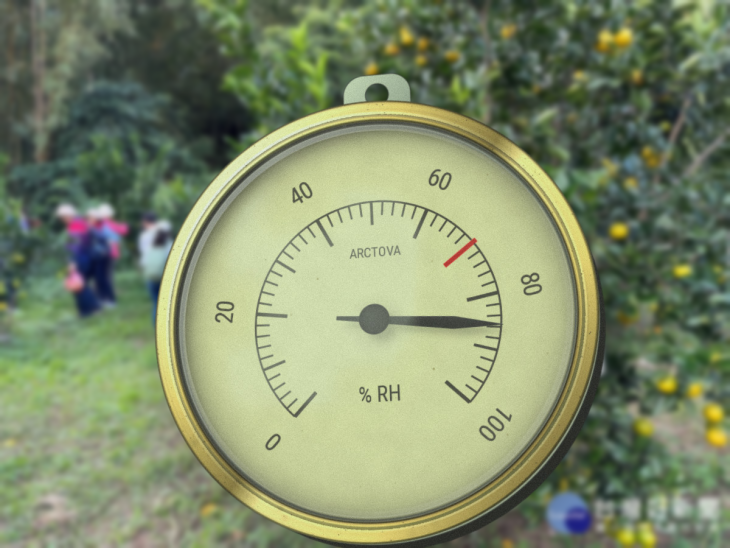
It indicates {"value": 86, "unit": "%"}
